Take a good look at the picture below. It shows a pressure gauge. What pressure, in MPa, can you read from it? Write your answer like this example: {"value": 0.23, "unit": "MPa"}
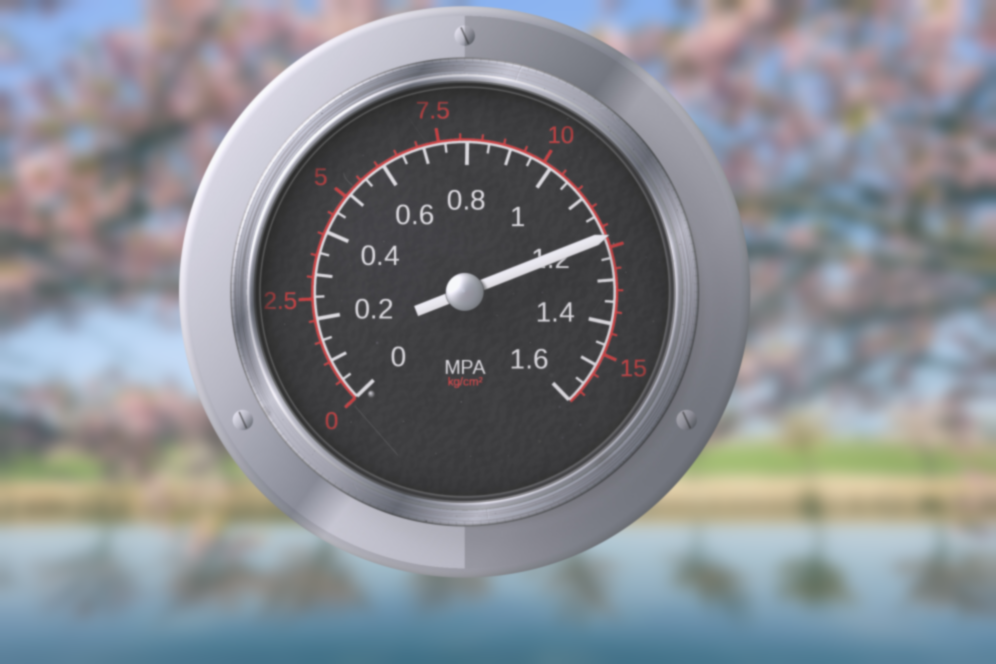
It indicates {"value": 1.2, "unit": "MPa"}
